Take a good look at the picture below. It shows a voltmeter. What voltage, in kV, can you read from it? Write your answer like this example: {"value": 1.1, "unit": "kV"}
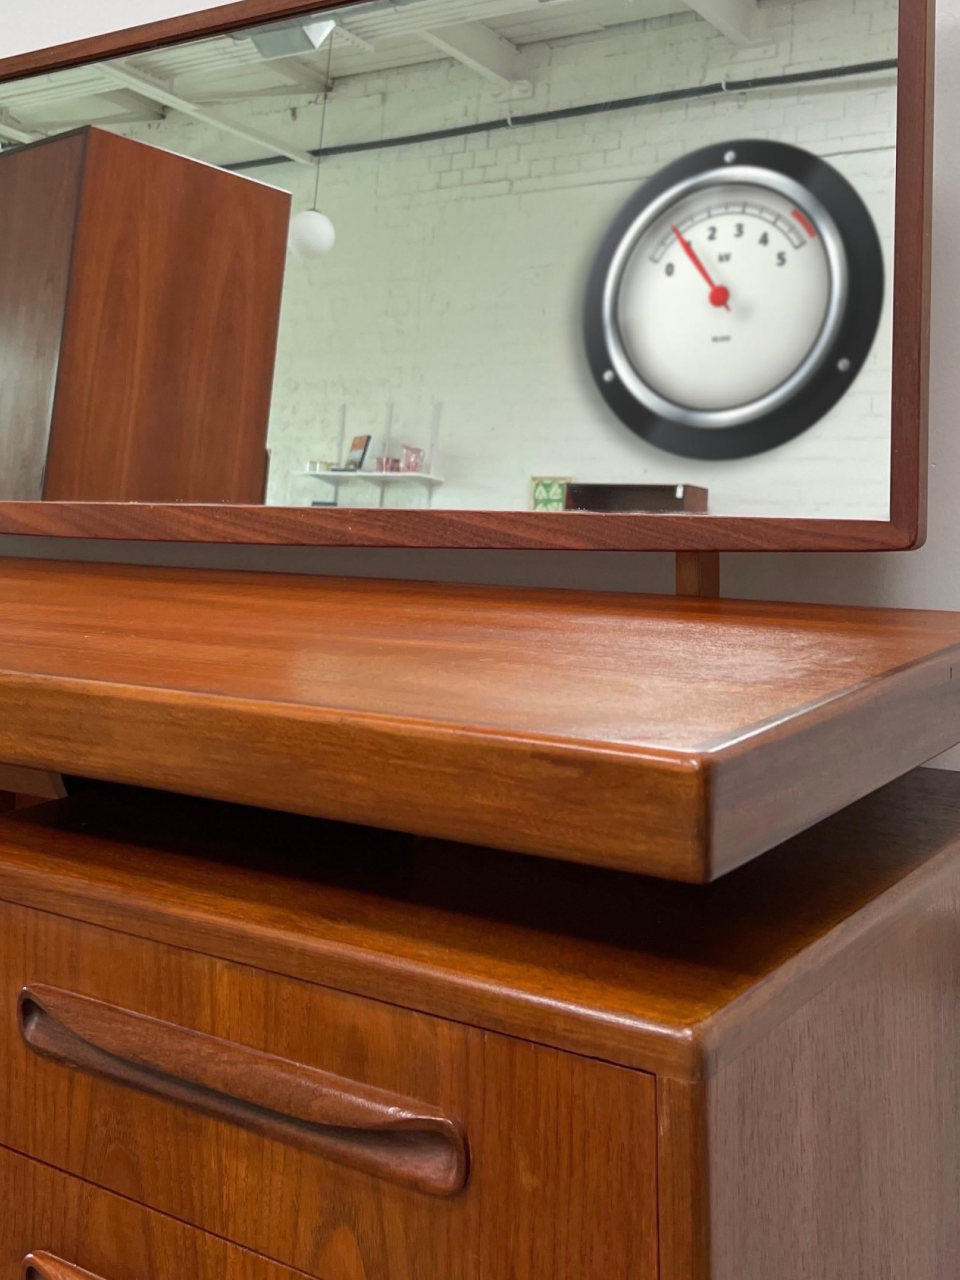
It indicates {"value": 1, "unit": "kV"}
